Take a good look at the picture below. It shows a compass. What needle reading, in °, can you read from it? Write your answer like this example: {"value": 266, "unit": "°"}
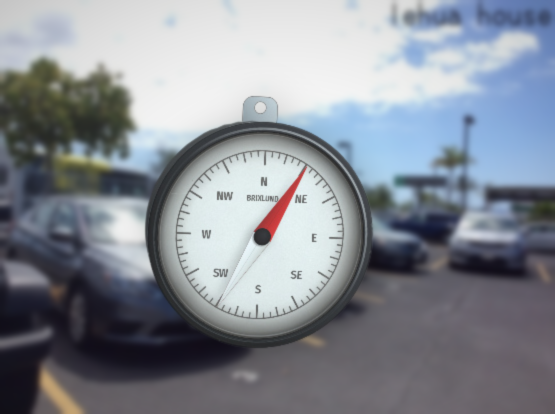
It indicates {"value": 30, "unit": "°"}
